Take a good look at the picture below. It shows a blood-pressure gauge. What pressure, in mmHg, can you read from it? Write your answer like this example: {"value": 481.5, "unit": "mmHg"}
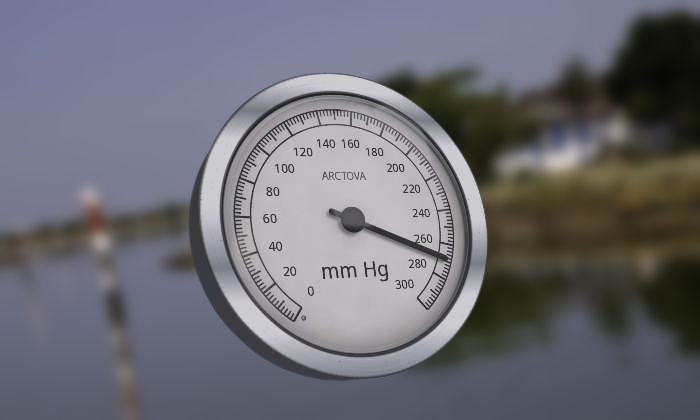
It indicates {"value": 270, "unit": "mmHg"}
